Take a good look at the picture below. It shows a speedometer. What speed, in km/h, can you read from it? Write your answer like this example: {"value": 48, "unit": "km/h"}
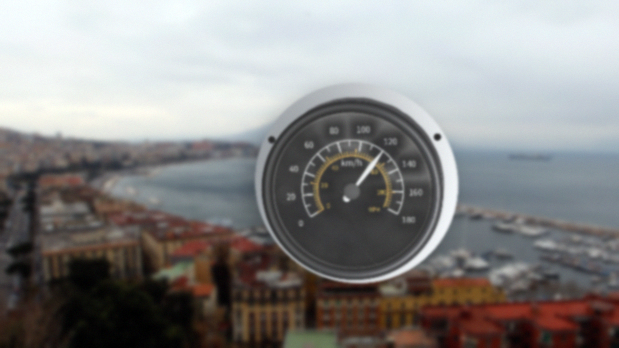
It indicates {"value": 120, "unit": "km/h"}
